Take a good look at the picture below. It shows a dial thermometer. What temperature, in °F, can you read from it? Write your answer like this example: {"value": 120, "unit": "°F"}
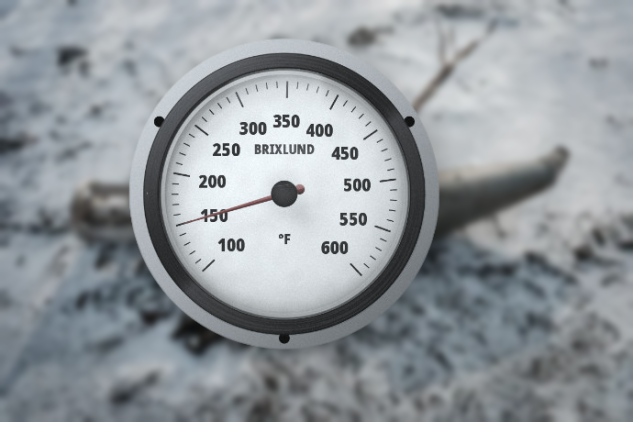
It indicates {"value": 150, "unit": "°F"}
